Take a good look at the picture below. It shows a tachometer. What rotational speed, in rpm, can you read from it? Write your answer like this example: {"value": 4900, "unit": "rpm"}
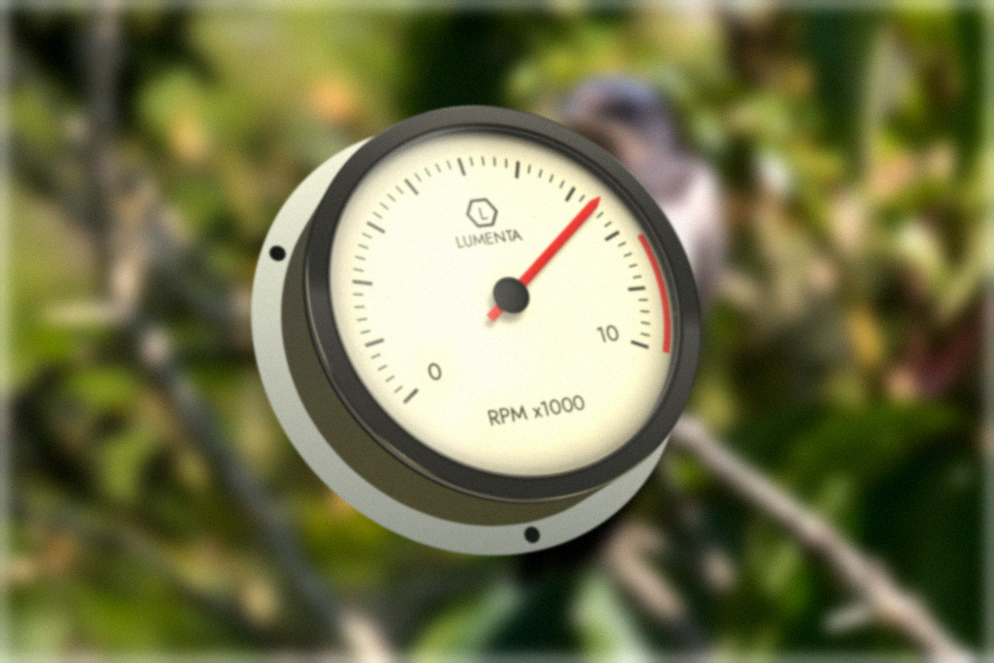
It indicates {"value": 7400, "unit": "rpm"}
